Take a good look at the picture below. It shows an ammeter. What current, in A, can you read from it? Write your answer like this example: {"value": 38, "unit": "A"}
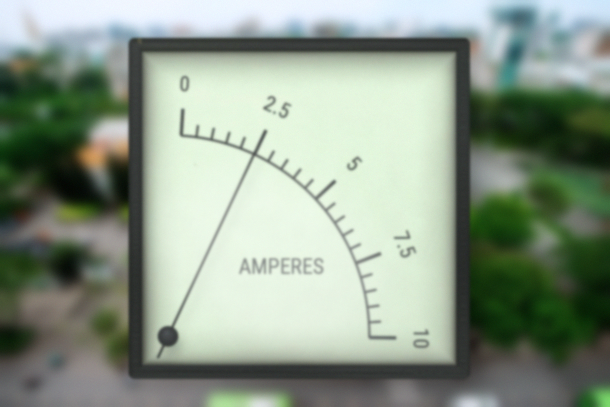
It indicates {"value": 2.5, "unit": "A"}
